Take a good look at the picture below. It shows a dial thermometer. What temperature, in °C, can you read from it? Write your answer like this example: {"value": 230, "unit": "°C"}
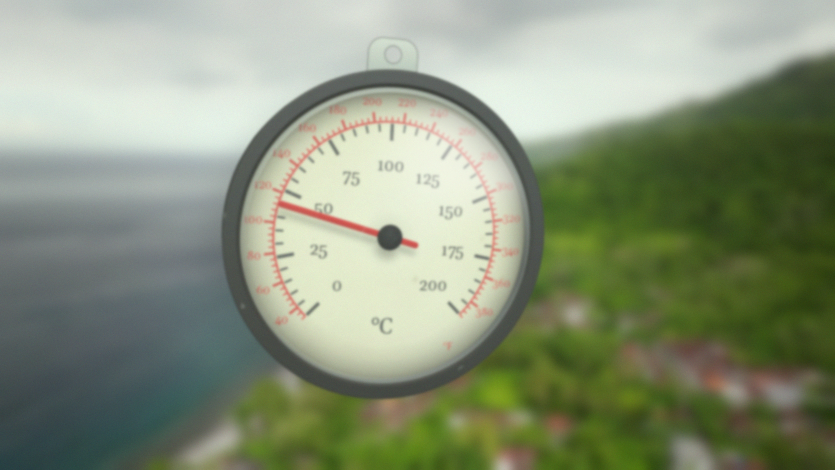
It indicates {"value": 45, "unit": "°C"}
